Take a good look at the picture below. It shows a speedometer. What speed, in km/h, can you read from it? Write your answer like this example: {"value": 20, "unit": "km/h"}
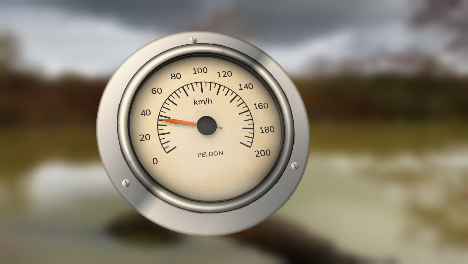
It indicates {"value": 35, "unit": "km/h"}
